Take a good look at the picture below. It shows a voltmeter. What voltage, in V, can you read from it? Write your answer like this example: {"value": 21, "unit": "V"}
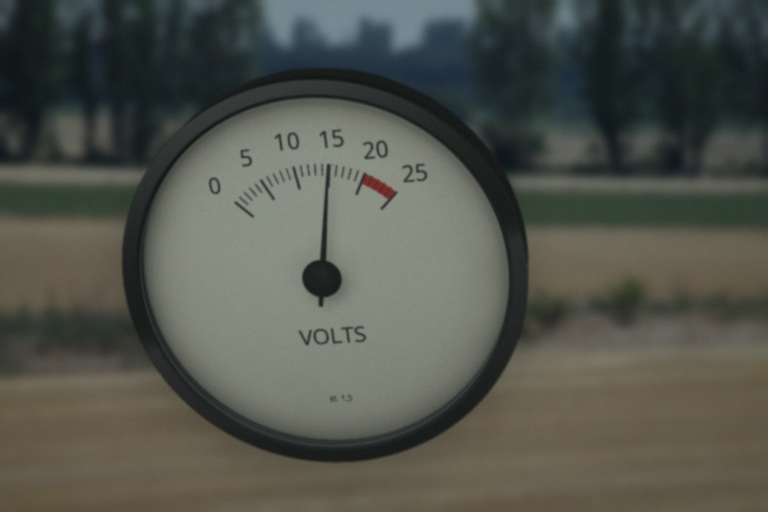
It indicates {"value": 15, "unit": "V"}
